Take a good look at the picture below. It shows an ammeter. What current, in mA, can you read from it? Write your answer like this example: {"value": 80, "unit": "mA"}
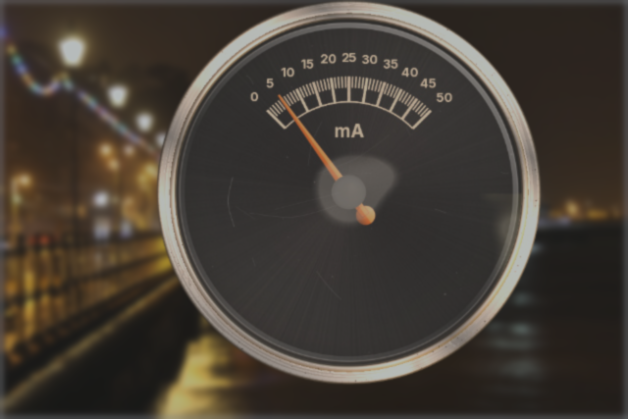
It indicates {"value": 5, "unit": "mA"}
